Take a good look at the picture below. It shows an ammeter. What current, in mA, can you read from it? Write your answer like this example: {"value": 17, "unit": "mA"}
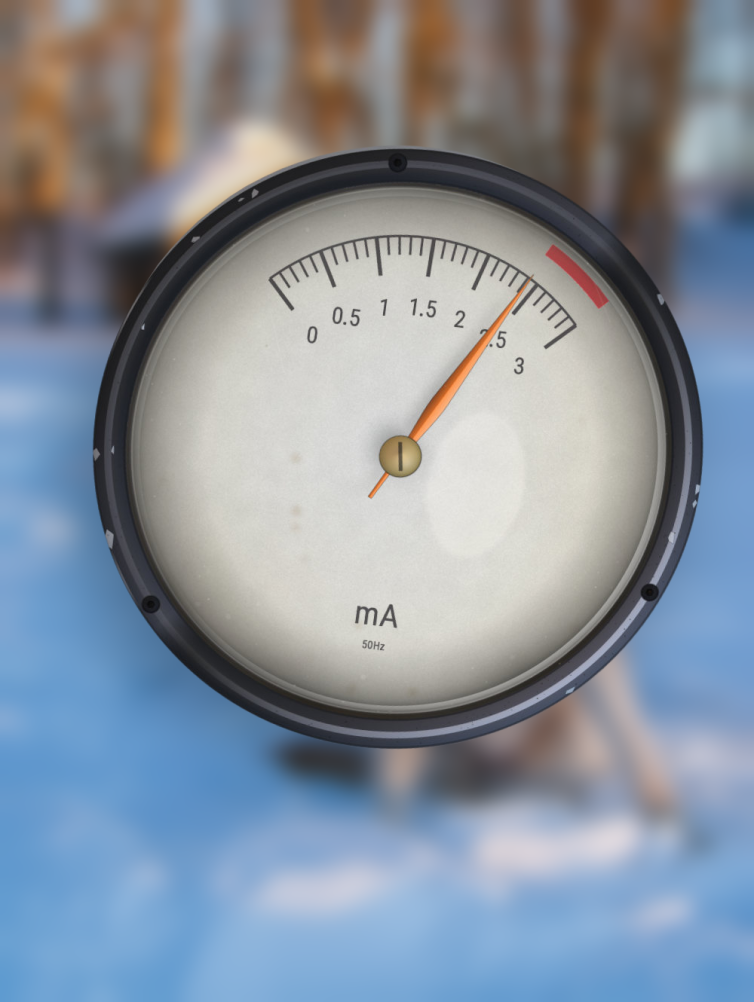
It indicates {"value": 2.4, "unit": "mA"}
